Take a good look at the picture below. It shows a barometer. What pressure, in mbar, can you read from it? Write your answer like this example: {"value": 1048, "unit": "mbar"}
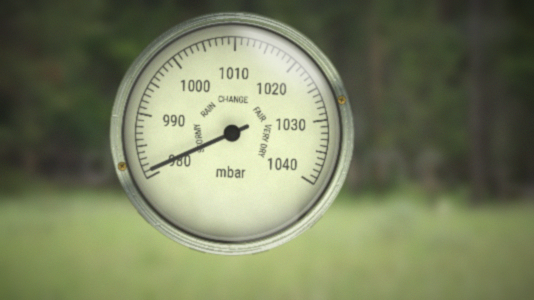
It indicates {"value": 981, "unit": "mbar"}
